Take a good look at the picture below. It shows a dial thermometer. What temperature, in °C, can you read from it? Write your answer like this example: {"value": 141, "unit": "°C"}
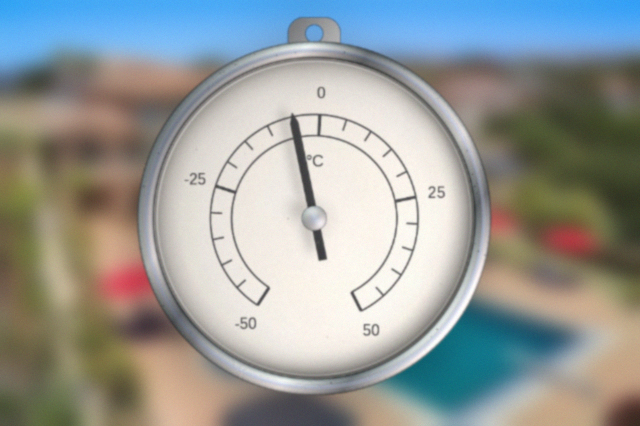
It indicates {"value": -5, "unit": "°C"}
